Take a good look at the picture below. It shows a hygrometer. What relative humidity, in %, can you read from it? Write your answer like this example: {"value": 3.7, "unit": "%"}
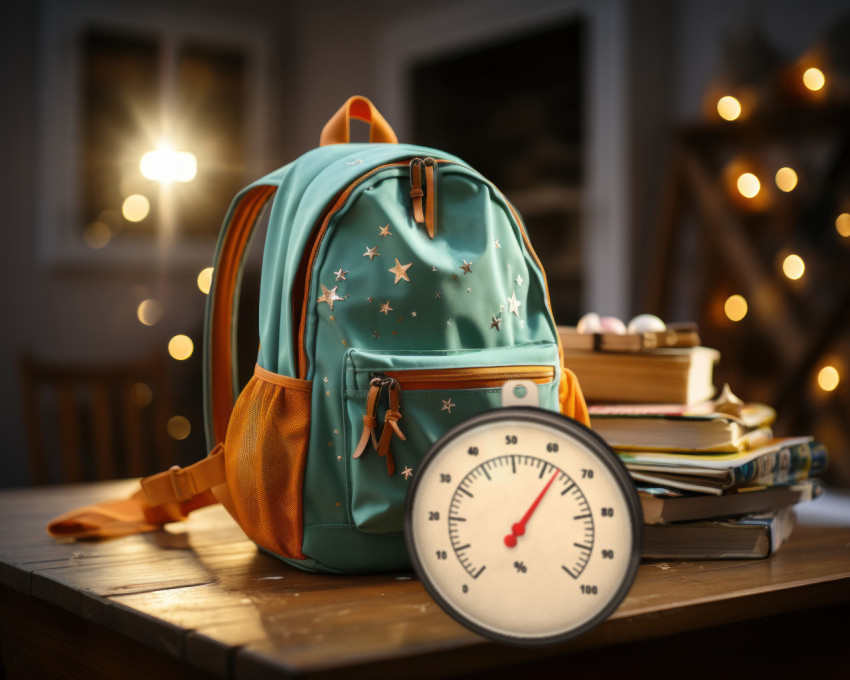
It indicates {"value": 64, "unit": "%"}
